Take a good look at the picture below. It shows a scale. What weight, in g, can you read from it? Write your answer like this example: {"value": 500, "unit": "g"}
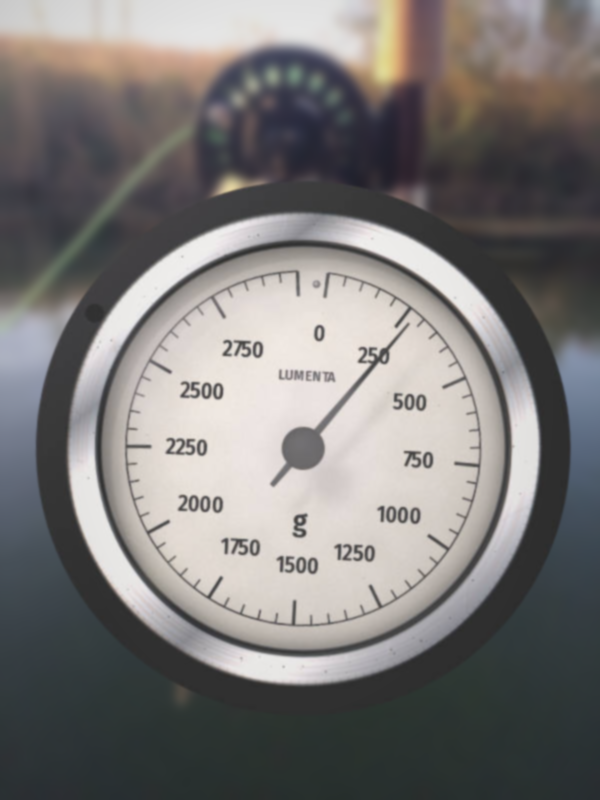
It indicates {"value": 275, "unit": "g"}
